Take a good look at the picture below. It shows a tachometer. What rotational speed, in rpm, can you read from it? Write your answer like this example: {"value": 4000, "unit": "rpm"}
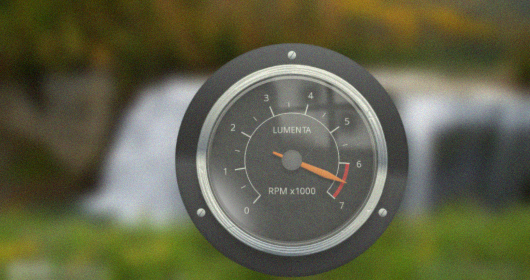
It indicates {"value": 6500, "unit": "rpm"}
